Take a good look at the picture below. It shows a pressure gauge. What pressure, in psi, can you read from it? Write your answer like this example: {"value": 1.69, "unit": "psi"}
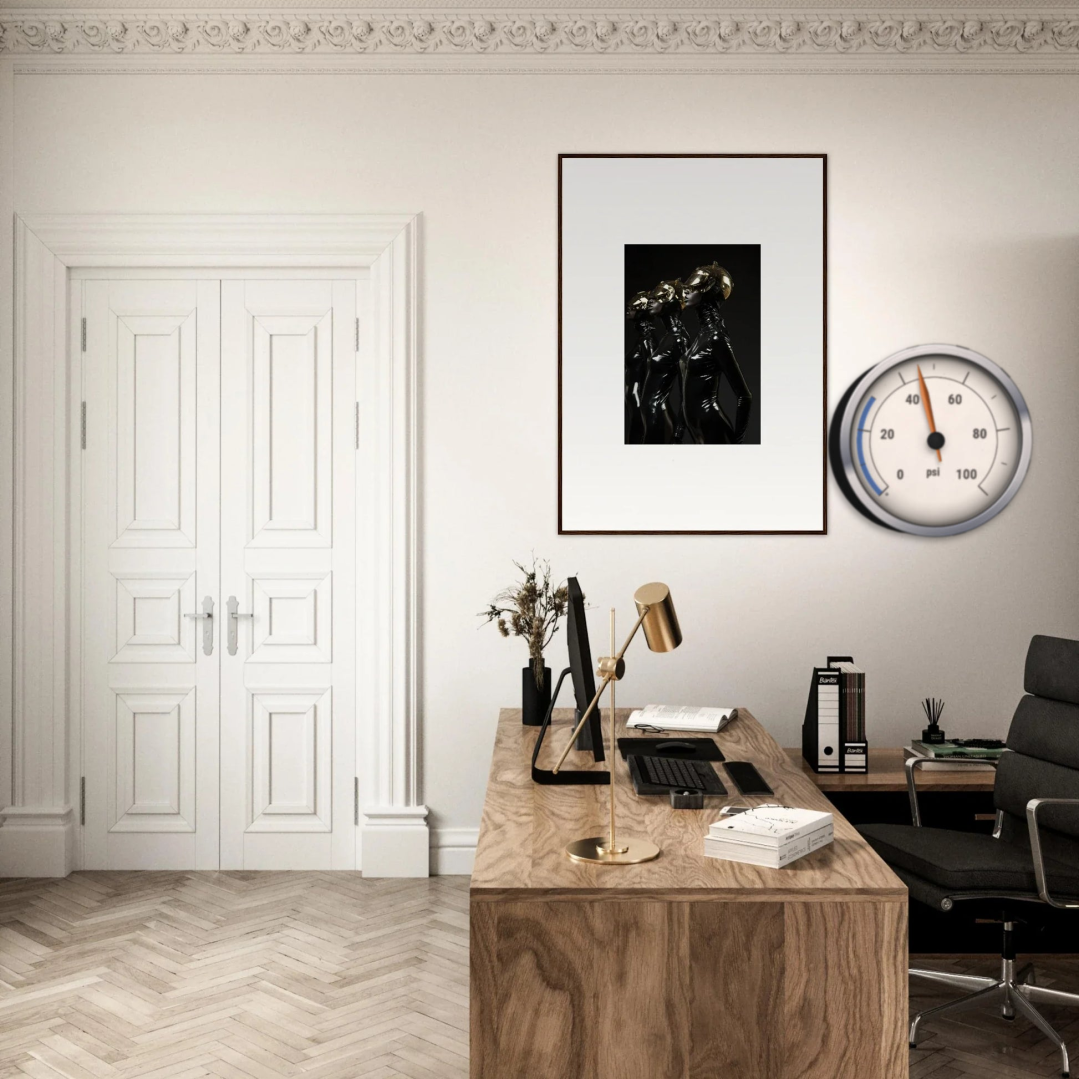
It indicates {"value": 45, "unit": "psi"}
